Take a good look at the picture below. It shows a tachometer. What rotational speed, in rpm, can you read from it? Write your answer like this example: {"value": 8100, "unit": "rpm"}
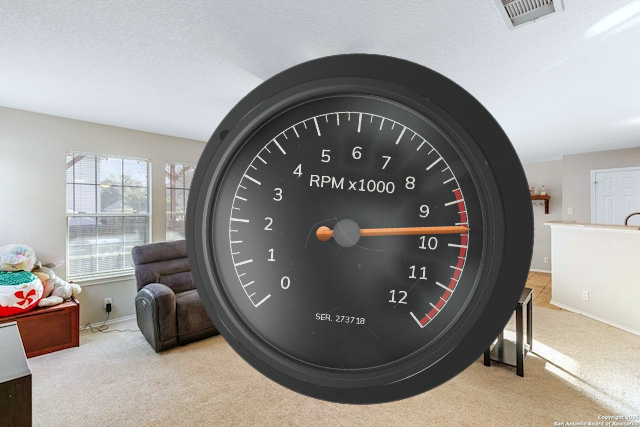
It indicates {"value": 9625, "unit": "rpm"}
